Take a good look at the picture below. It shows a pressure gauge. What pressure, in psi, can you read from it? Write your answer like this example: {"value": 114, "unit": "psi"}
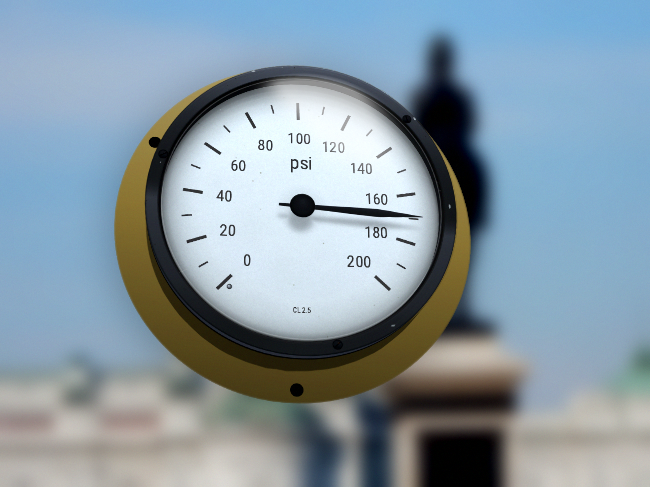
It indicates {"value": 170, "unit": "psi"}
